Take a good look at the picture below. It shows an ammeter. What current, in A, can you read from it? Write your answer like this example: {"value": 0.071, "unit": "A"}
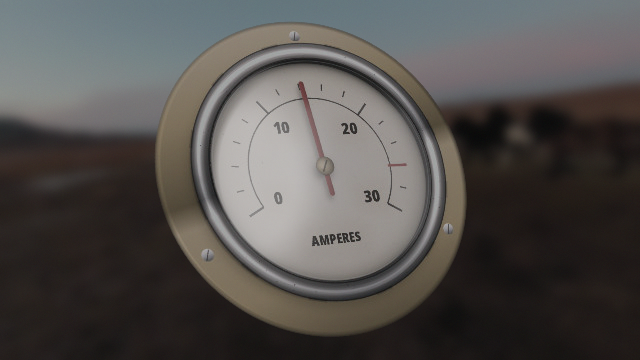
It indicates {"value": 14, "unit": "A"}
